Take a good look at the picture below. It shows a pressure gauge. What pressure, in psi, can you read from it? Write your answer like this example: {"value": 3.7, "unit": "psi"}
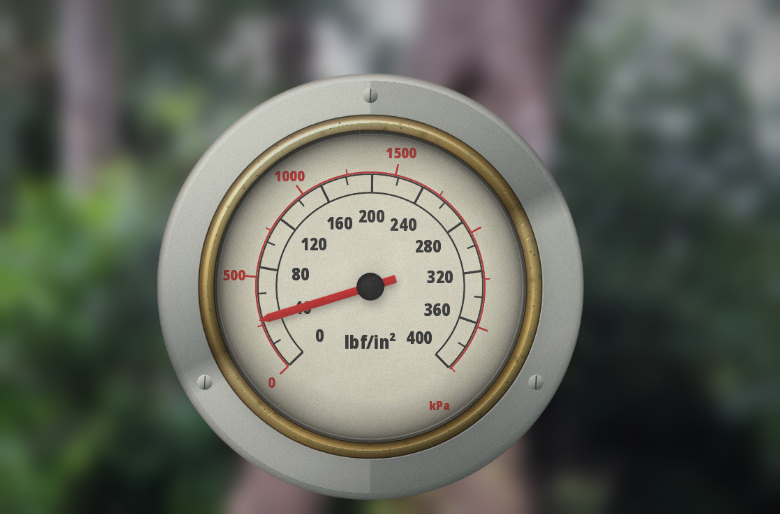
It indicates {"value": 40, "unit": "psi"}
